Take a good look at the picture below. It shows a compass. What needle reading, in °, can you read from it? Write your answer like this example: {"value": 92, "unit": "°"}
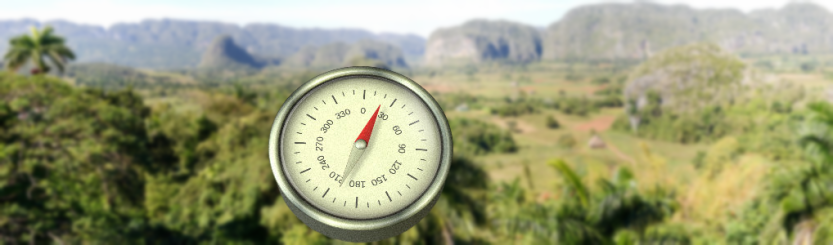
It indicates {"value": 20, "unit": "°"}
